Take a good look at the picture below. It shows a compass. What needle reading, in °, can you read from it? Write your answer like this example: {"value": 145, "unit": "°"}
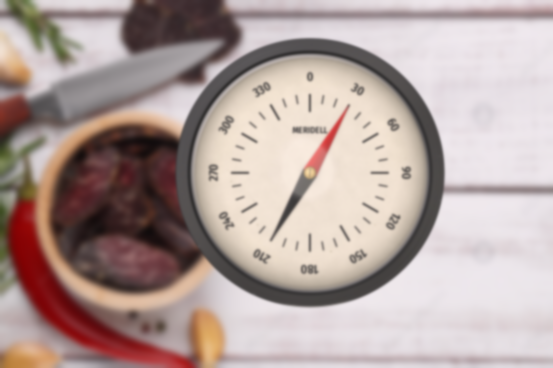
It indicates {"value": 30, "unit": "°"}
